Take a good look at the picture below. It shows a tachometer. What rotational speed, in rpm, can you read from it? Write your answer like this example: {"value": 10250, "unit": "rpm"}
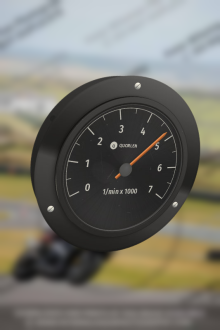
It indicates {"value": 4750, "unit": "rpm"}
